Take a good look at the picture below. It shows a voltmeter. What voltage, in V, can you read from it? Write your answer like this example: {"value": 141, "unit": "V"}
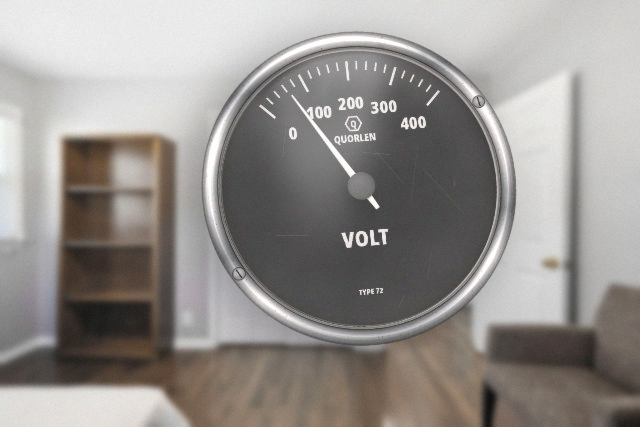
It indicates {"value": 60, "unit": "V"}
